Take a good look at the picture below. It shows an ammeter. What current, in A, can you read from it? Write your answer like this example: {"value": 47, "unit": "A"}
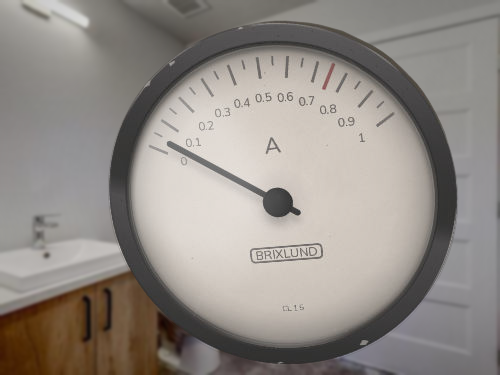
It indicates {"value": 0.05, "unit": "A"}
